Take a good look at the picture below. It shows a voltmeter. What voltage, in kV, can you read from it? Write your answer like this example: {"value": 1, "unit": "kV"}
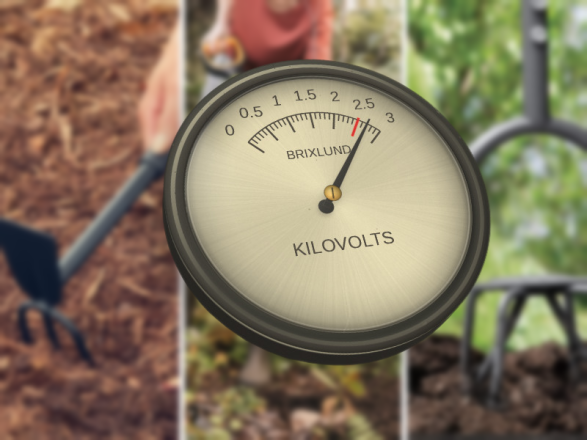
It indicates {"value": 2.7, "unit": "kV"}
